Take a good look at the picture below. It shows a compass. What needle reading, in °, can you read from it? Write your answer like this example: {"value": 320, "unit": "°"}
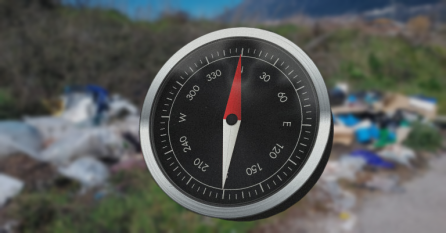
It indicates {"value": 0, "unit": "°"}
